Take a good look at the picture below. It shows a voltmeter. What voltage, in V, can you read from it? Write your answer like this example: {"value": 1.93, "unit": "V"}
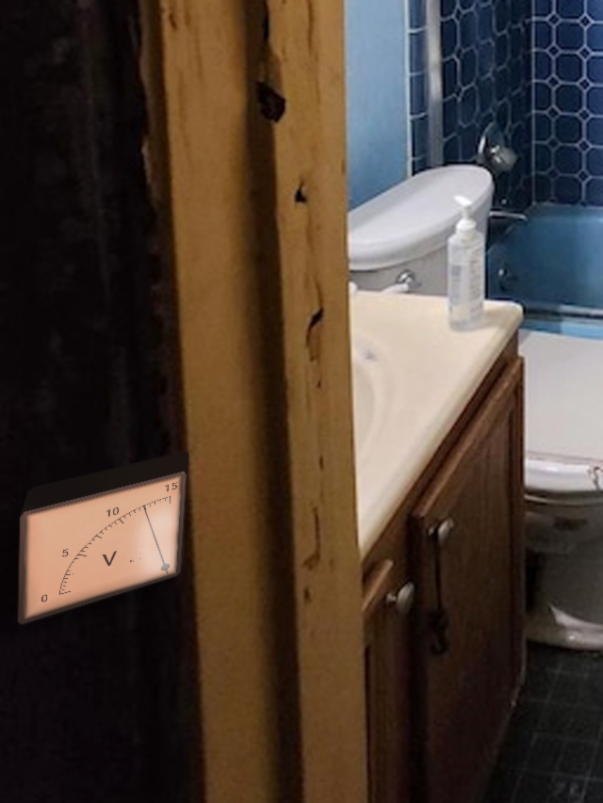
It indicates {"value": 12.5, "unit": "V"}
